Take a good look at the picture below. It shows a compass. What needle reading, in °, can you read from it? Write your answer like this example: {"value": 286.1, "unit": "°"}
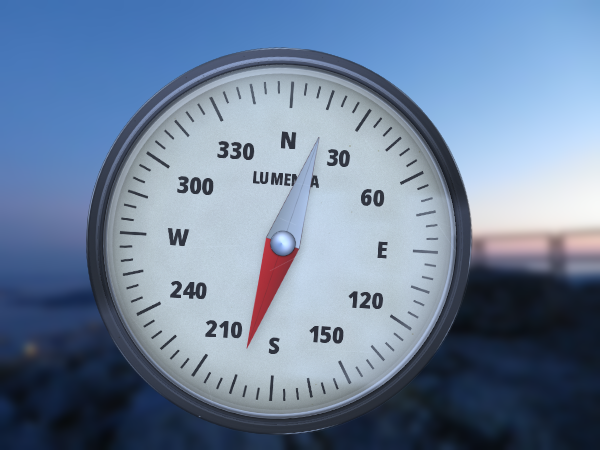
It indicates {"value": 195, "unit": "°"}
